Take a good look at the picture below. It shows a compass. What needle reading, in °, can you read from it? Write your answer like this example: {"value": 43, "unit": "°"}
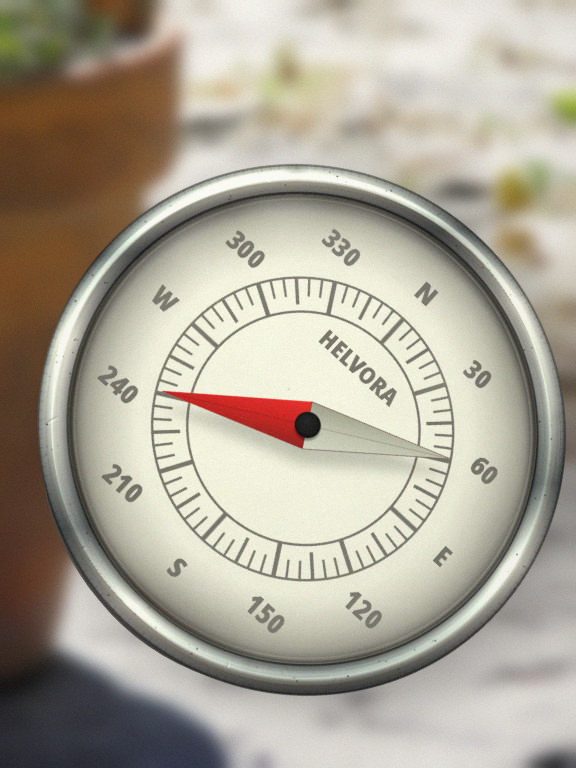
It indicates {"value": 240, "unit": "°"}
